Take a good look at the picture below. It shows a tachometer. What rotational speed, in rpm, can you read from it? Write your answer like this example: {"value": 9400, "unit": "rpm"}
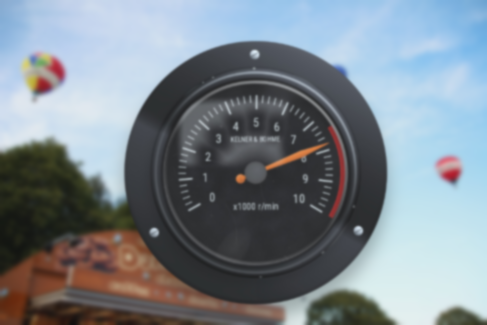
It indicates {"value": 7800, "unit": "rpm"}
